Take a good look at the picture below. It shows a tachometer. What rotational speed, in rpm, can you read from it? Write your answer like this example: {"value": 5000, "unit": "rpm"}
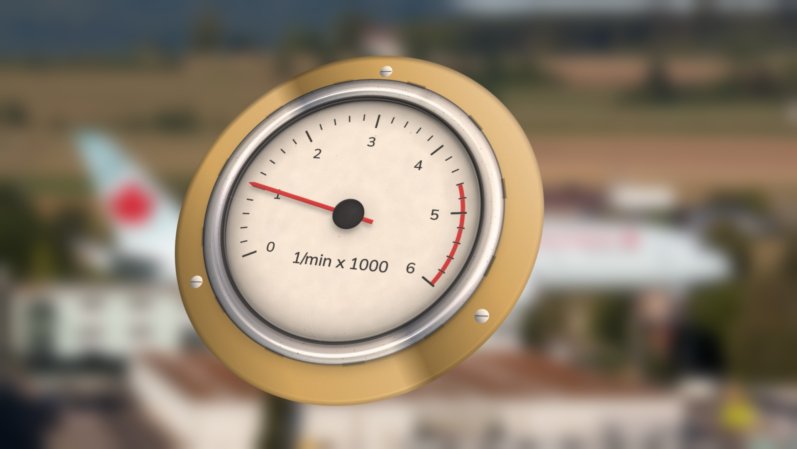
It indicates {"value": 1000, "unit": "rpm"}
